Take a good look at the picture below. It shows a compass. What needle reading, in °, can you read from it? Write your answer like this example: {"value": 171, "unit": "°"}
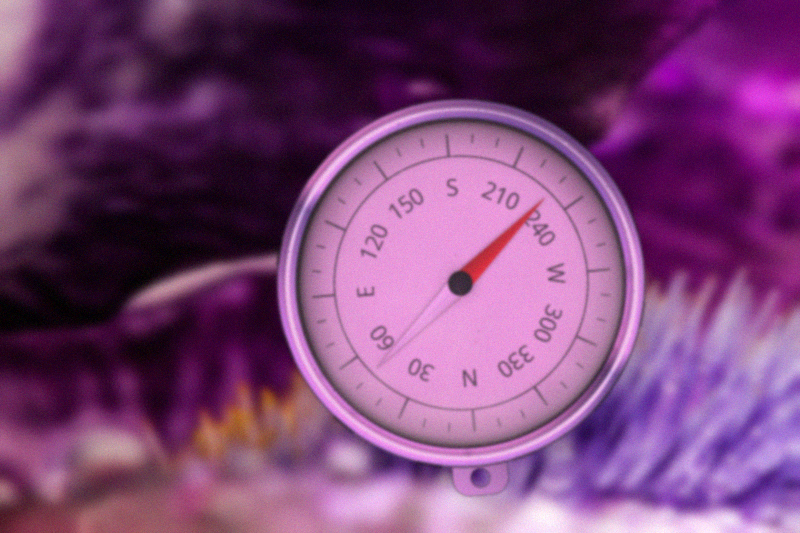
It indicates {"value": 230, "unit": "°"}
